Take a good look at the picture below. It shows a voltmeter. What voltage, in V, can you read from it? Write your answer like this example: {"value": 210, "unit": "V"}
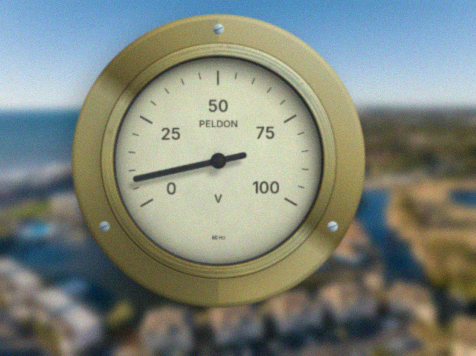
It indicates {"value": 7.5, "unit": "V"}
